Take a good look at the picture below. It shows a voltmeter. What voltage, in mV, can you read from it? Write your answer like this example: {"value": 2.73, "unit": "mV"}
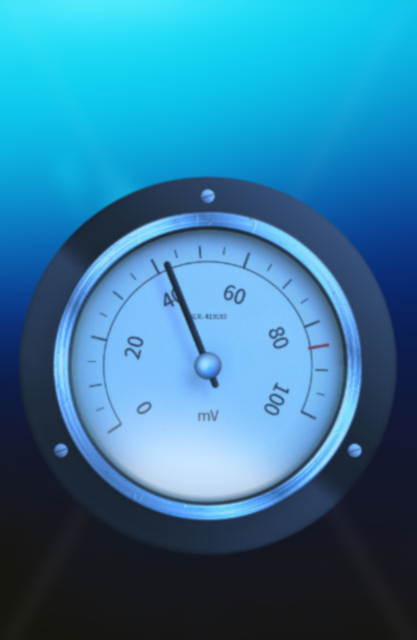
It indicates {"value": 42.5, "unit": "mV"}
